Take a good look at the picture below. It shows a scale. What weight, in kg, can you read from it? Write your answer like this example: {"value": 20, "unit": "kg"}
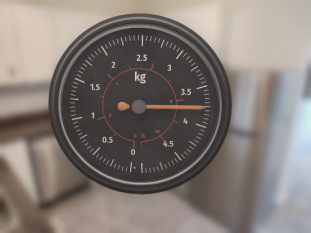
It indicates {"value": 3.75, "unit": "kg"}
